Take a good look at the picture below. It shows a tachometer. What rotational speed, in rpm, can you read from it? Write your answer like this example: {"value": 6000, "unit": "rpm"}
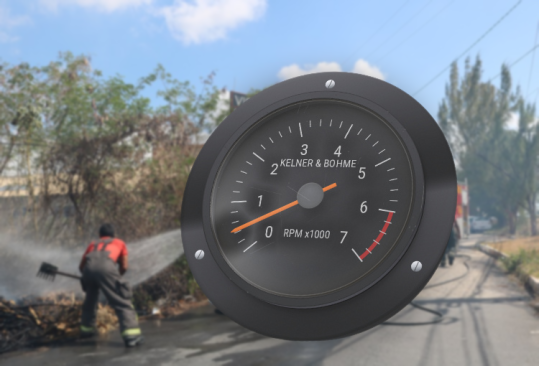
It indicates {"value": 400, "unit": "rpm"}
